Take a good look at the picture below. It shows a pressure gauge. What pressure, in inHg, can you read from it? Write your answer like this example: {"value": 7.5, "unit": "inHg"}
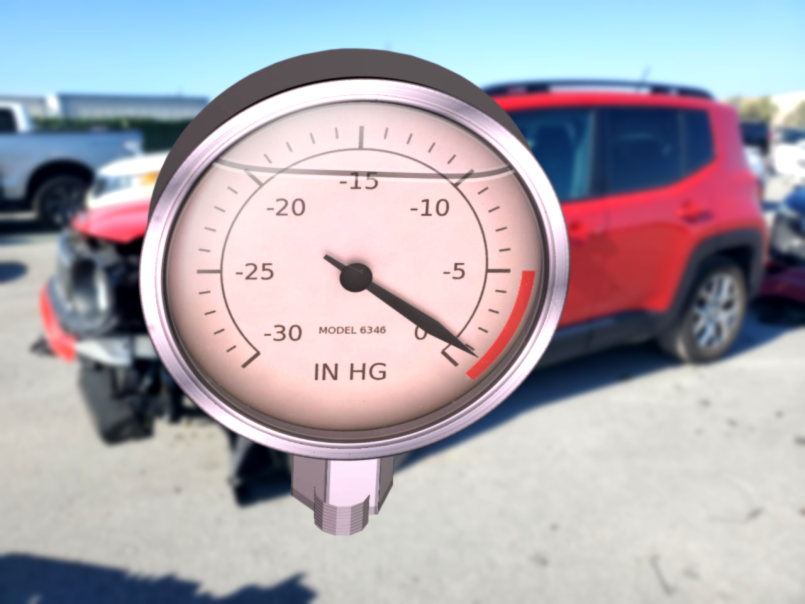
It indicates {"value": -1, "unit": "inHg"}
